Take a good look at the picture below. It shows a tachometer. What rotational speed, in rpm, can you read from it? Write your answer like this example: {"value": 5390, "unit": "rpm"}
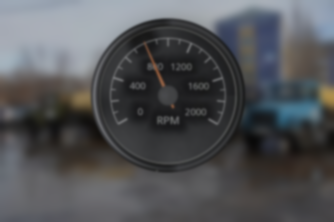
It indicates {"value": 800, "unit": "rpm"}
